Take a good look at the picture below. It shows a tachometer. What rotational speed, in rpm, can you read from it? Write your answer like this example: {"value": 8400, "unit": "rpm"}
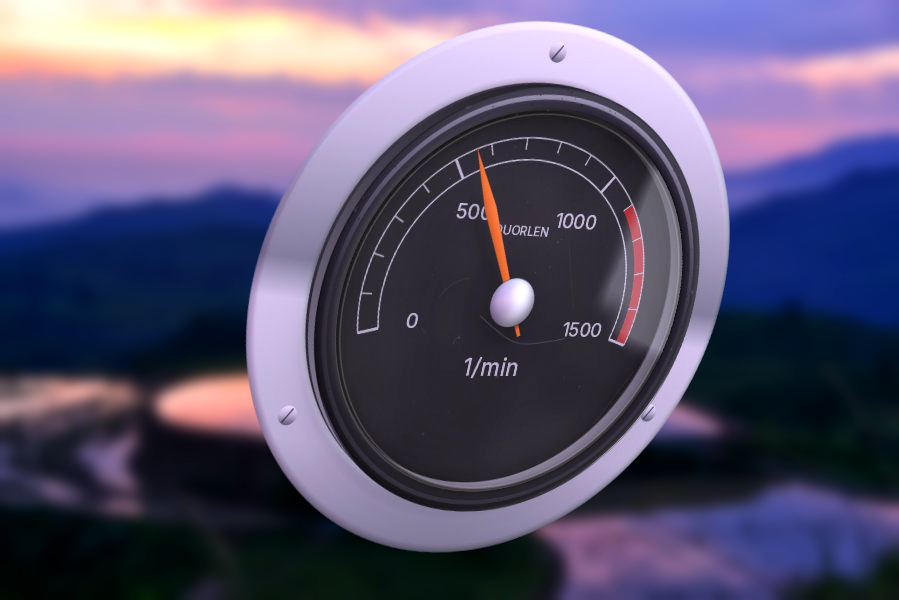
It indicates {"value": 550, "unit": "rpm"}
